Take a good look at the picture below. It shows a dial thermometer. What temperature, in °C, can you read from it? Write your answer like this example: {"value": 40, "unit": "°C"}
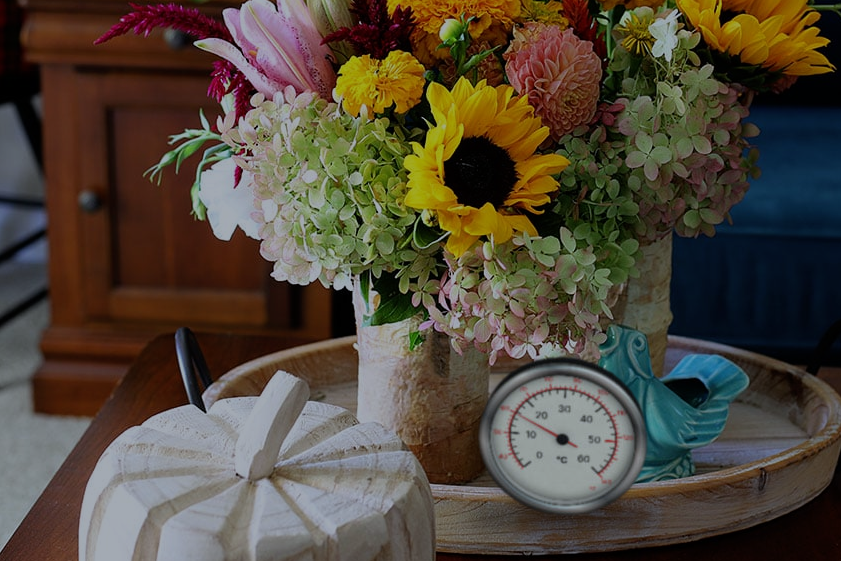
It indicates {"value": 16, "unit": "°C"}
